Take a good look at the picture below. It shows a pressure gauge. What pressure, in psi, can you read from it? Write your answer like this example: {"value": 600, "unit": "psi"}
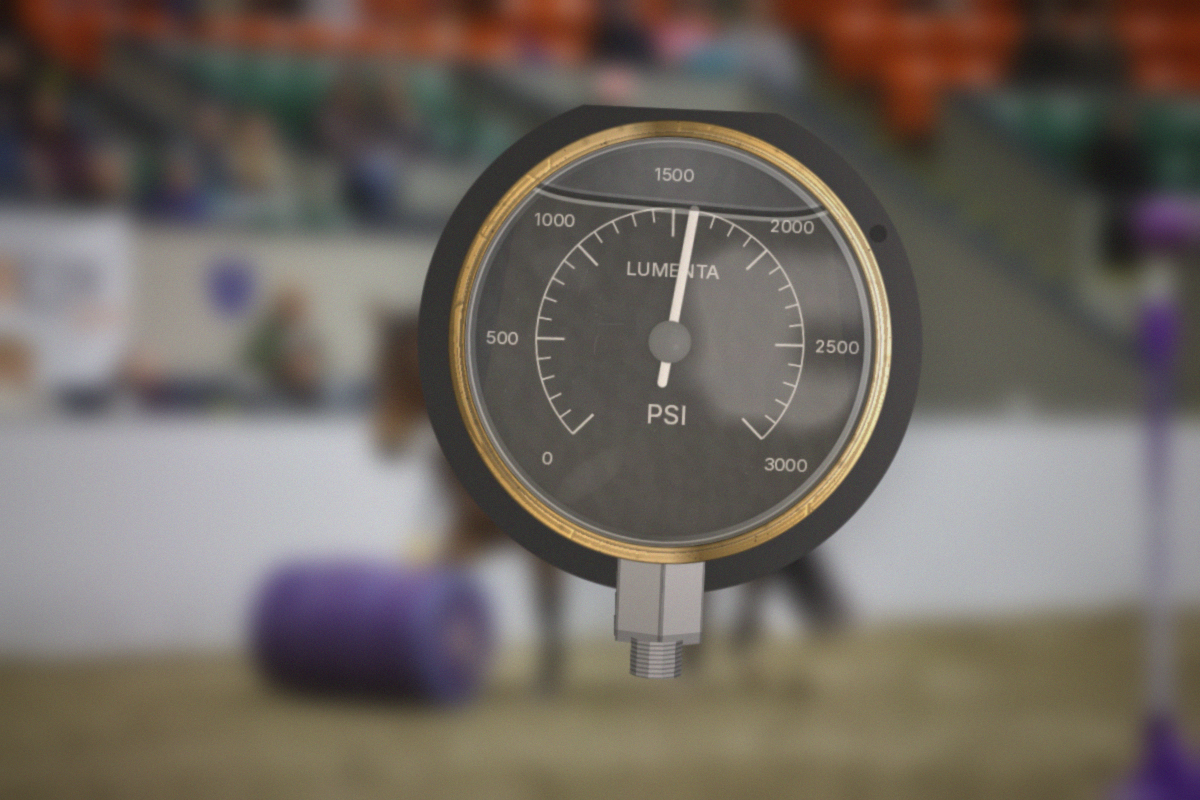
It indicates {"value": 1600, "unit": "psi"}
